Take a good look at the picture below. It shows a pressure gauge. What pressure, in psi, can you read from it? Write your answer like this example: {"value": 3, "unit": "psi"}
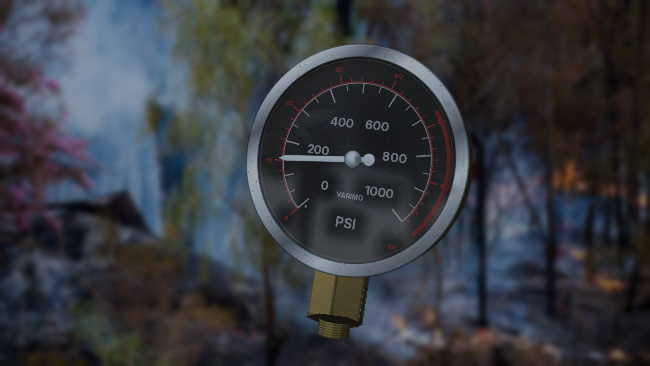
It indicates {"value": 150, "unit": "psi"}
